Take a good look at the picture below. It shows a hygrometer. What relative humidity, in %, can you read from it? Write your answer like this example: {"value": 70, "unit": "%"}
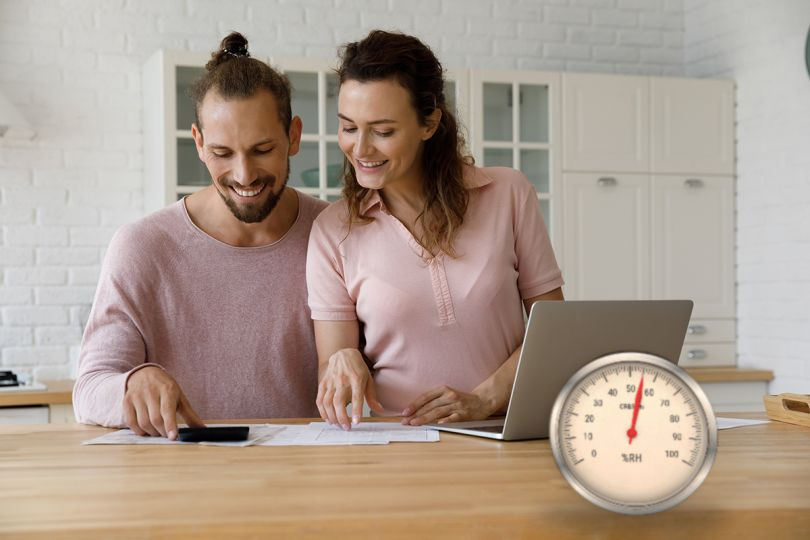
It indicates {"value": 55, "unit": "%"}
